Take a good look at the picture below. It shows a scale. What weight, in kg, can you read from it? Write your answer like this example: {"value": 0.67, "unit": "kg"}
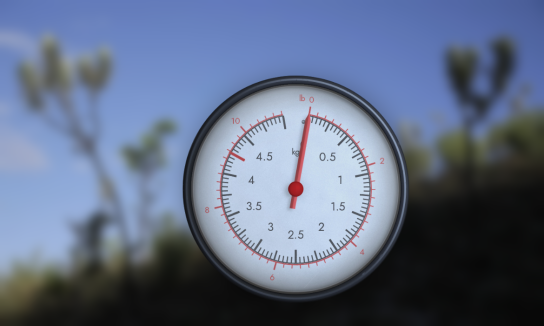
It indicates {"value": 0, "unit": "kg"}
